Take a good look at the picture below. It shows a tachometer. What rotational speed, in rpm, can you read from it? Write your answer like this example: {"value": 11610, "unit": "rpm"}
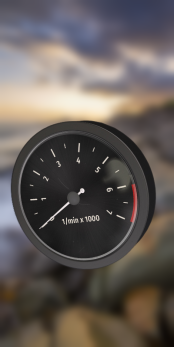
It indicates {"value": 0, "unit": "rpm"}
